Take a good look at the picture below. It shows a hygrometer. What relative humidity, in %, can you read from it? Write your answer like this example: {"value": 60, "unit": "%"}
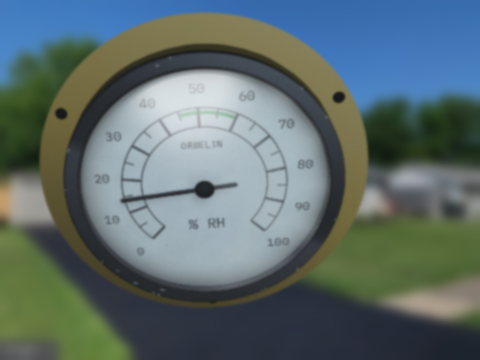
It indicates {"value": 15, "unit": "%"}
